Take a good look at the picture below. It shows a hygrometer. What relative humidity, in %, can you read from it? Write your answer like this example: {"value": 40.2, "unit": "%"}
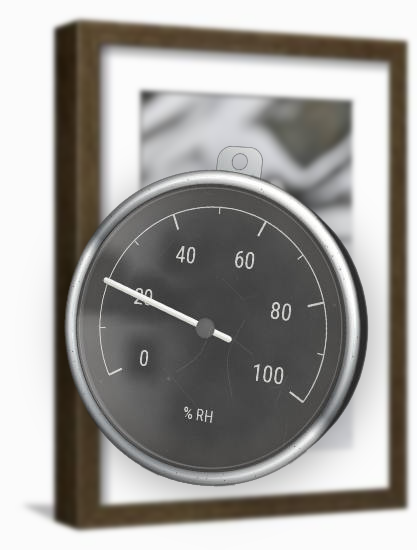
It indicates {"value": 20, "unit": "%"}
